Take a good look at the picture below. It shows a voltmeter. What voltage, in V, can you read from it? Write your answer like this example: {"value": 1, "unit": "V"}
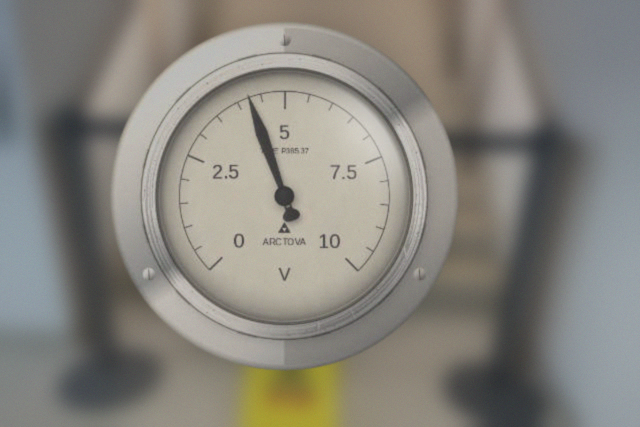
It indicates {"value": 4.25, "unit": "V"}
